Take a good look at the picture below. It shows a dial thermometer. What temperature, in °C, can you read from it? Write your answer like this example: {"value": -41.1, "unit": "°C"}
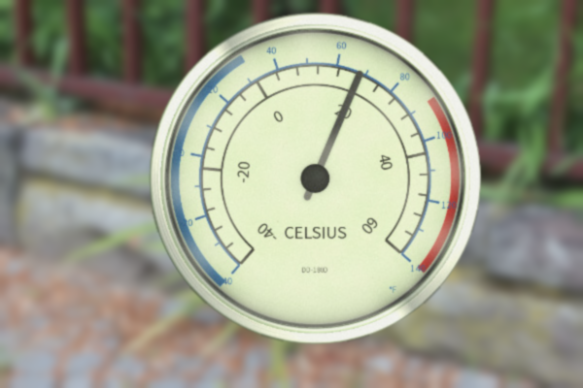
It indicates {"value": 20, "unit": "°C"}
